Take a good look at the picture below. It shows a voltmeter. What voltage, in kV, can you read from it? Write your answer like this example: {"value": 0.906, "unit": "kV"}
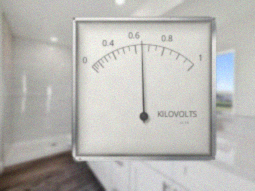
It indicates {"value": 0.65, "unit": "kV"}
